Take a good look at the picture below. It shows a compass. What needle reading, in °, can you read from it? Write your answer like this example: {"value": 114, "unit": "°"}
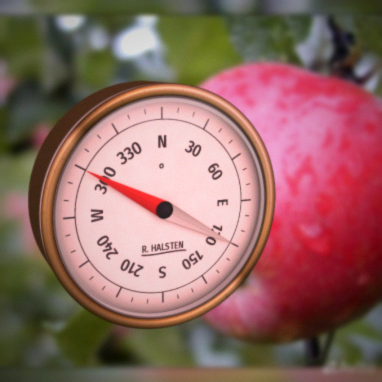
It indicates {"value": 300, "unit": "°"}
